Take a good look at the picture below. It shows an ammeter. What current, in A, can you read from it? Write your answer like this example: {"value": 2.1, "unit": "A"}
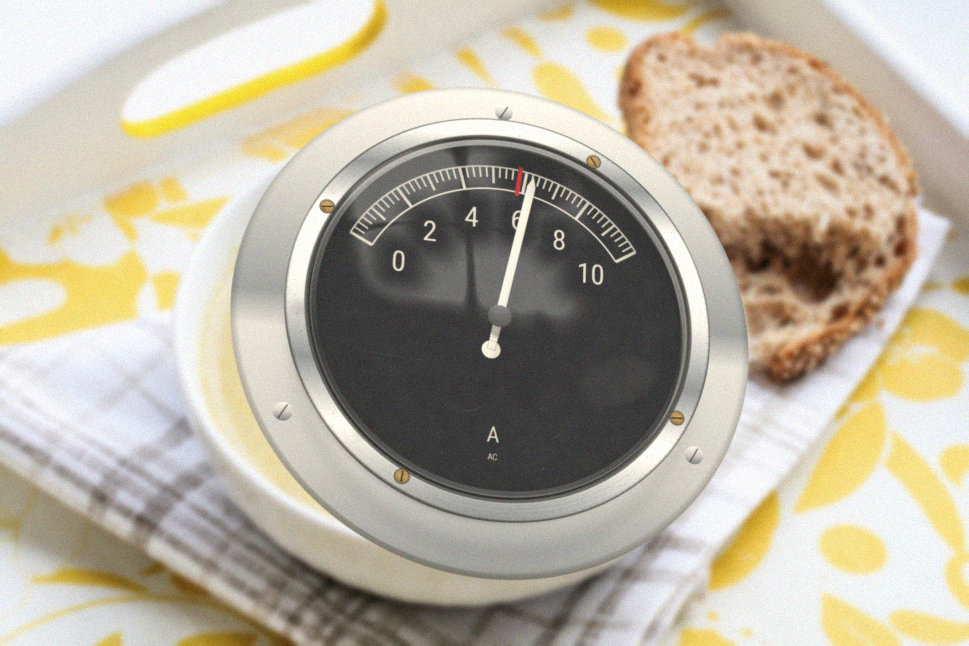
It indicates {"value": 6.2, "unit": "A"}
